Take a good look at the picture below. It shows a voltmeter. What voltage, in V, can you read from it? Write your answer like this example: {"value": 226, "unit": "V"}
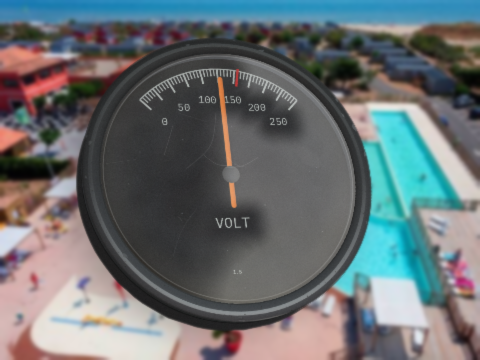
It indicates {"value": 125, "unit": "V"}
